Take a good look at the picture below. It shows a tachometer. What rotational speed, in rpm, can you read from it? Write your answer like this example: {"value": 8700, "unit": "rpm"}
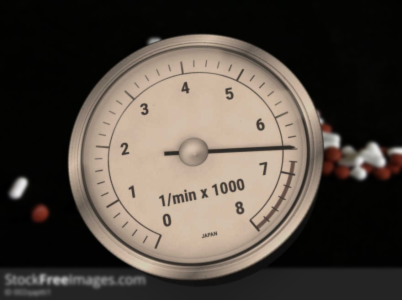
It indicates {"value": 6600, "unit": "rpm"}
